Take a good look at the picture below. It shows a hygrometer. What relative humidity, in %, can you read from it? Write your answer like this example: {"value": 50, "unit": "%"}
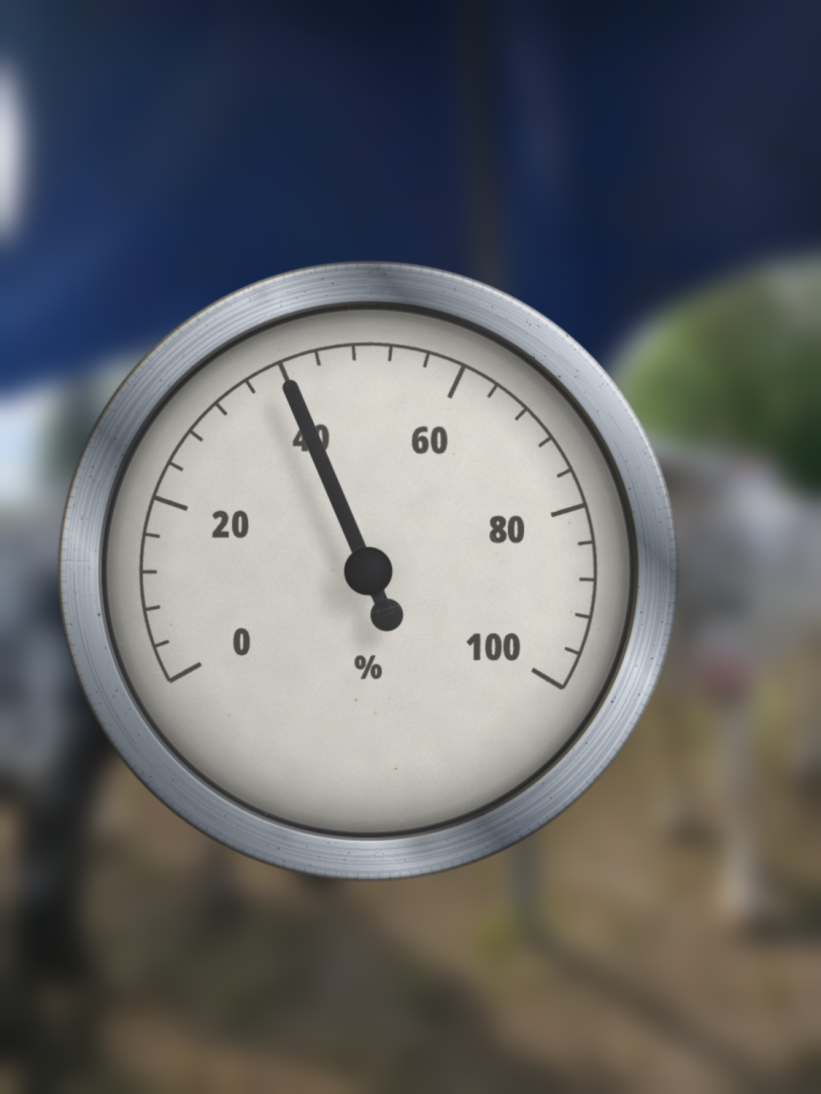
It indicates {"value": 40, "unit": "%"}
